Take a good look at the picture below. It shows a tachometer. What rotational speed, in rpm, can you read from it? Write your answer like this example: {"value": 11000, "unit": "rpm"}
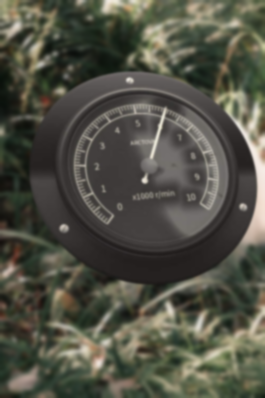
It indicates {"value": 6000, "unit": "rpm"}
